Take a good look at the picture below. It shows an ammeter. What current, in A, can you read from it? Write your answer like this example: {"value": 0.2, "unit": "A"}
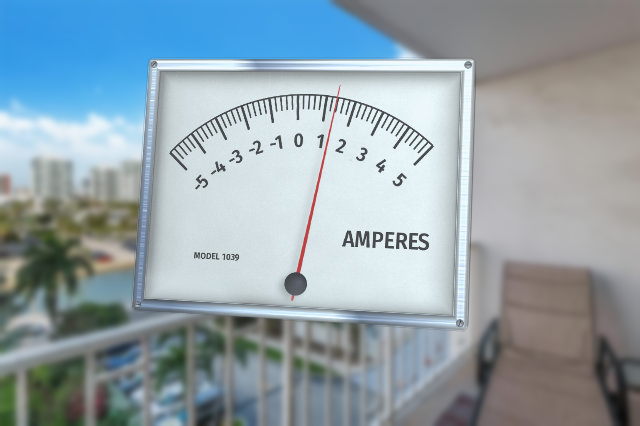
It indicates {"value": 1.4, "unit": "A"}
